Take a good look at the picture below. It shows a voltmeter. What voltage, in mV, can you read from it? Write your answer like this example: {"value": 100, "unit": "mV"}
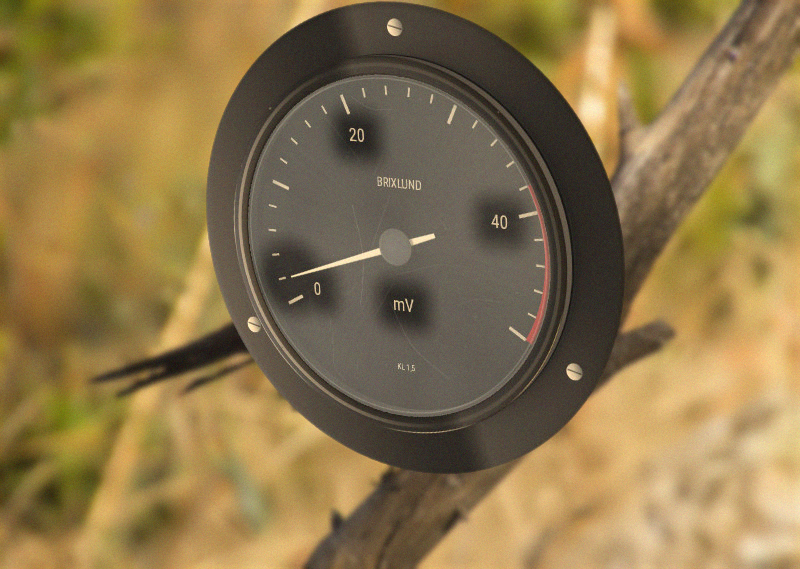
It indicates {"value": 2, "unit": "mV"}
